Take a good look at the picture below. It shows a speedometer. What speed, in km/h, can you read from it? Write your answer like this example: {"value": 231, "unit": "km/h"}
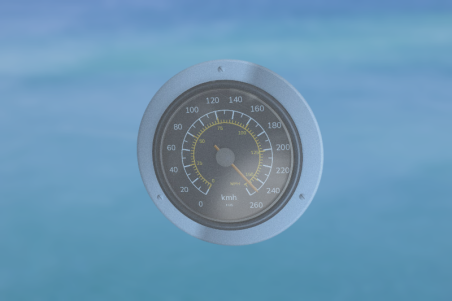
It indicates {"value": 250, "unit": "km/h"}
